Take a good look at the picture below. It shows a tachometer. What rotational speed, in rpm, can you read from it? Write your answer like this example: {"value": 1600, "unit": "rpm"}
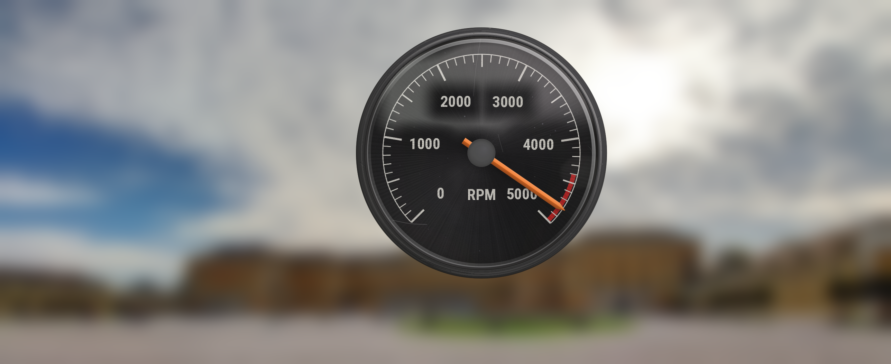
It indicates {"value": 4800, "unit": "rpm"}
